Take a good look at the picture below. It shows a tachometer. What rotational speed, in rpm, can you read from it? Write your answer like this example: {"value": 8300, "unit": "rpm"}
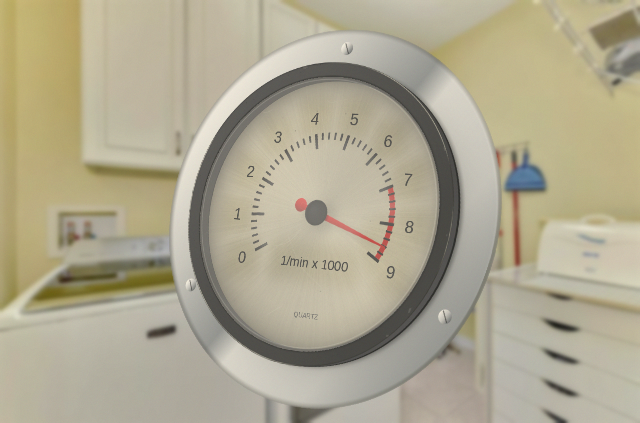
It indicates {"value": 8600, "unit": "rpm"}
